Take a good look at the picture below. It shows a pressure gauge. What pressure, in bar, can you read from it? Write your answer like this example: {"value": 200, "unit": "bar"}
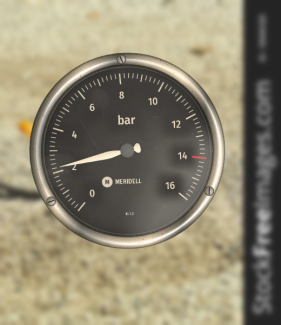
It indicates {"value": 2.2, "unit": "bar"}
